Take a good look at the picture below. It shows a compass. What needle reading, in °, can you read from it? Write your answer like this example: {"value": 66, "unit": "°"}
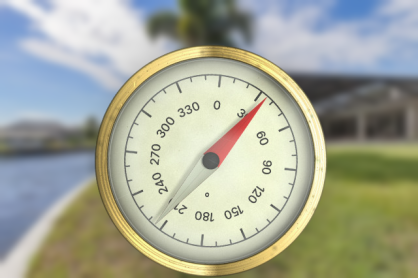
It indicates {"value": 35, "unit": "°"}
